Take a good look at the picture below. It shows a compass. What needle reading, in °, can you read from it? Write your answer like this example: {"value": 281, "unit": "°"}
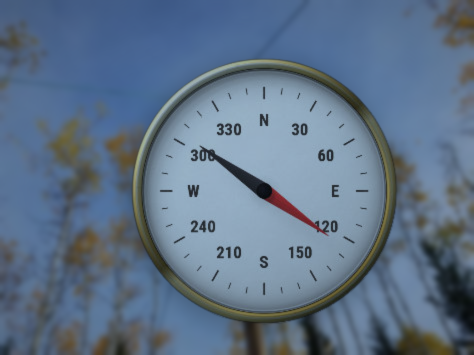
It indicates {"value": 125, "unit": "°"}
